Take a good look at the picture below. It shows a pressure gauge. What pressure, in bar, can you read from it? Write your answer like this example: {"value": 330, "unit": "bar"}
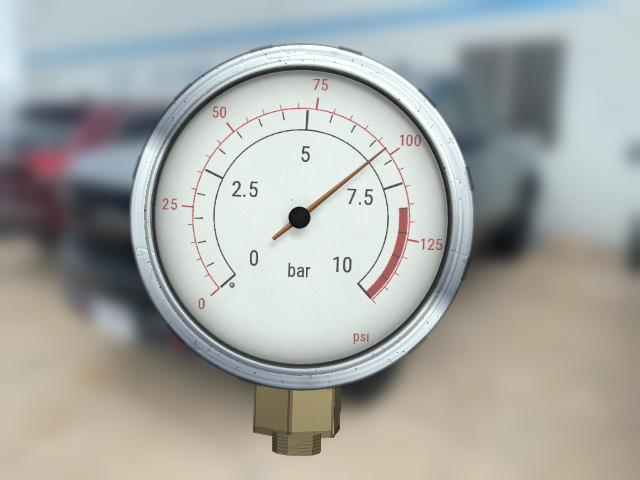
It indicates {"value": 6.75, "unit": "bar"}
